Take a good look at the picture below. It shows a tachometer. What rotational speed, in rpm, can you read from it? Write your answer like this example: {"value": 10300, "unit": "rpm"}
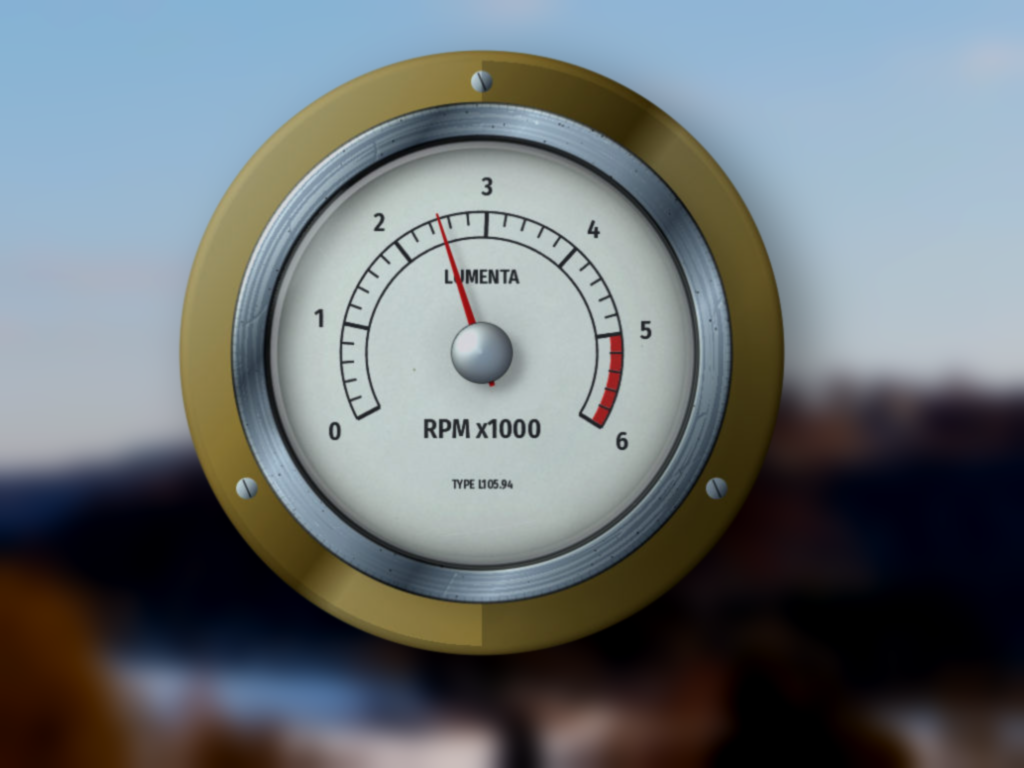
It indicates {"value": 2500, "unit": "rpm"}
